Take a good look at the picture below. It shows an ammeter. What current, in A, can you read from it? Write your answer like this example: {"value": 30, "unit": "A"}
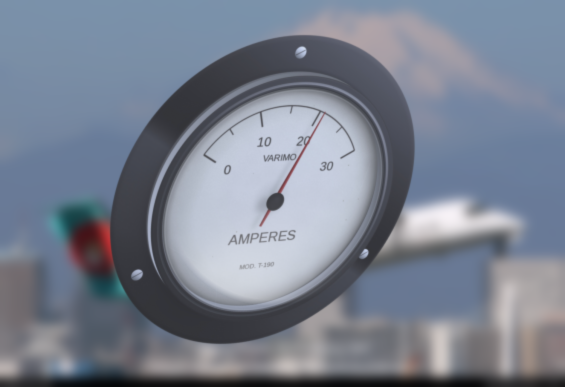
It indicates {"value": 20, "unit": "A"}
